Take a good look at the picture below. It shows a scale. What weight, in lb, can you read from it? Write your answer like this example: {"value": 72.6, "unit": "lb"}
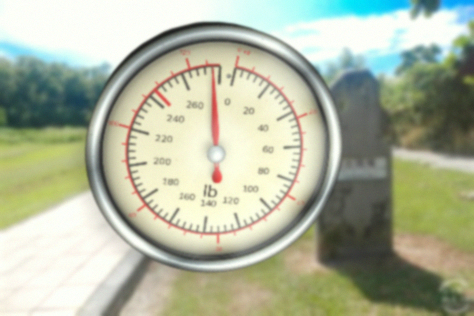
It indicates {"value": 276, "unit": "lb"}
